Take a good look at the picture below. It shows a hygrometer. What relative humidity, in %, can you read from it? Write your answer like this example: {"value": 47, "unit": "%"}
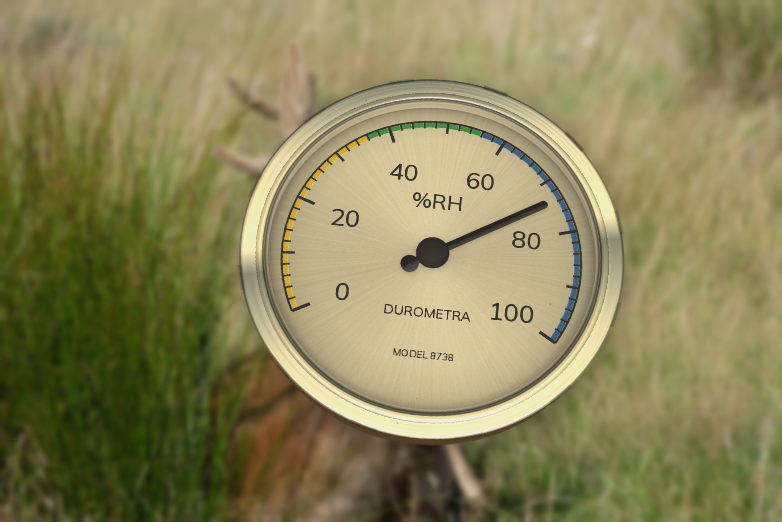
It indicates {"value": 74, "unit": "%"}
